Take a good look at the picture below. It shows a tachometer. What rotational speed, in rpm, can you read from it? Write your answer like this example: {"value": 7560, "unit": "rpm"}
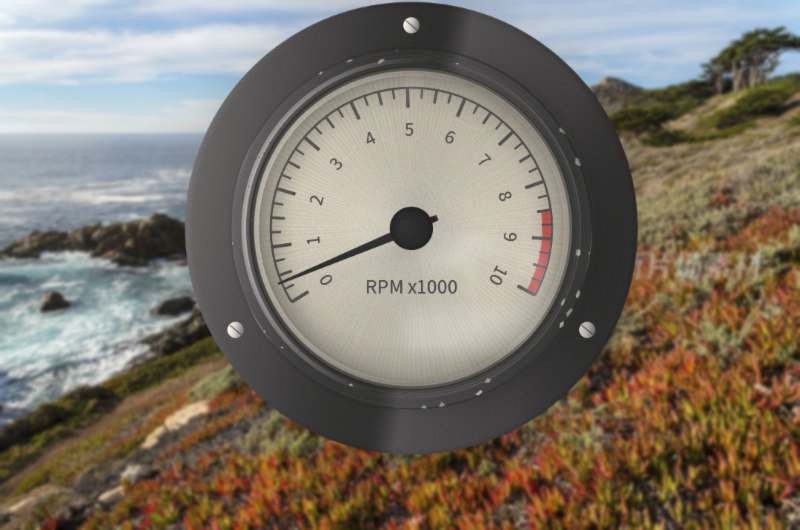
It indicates {"value": 375, "unit": "rpm"}
